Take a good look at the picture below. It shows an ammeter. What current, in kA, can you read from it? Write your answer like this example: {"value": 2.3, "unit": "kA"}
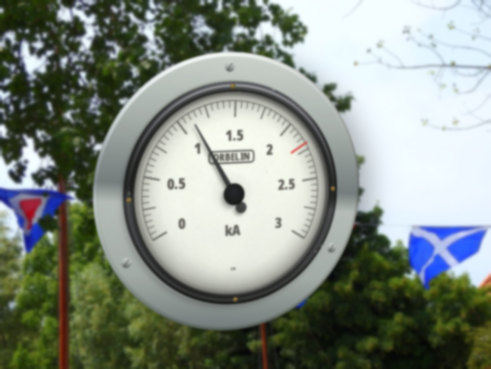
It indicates {"value": 1.1, "unit": "kA"}
